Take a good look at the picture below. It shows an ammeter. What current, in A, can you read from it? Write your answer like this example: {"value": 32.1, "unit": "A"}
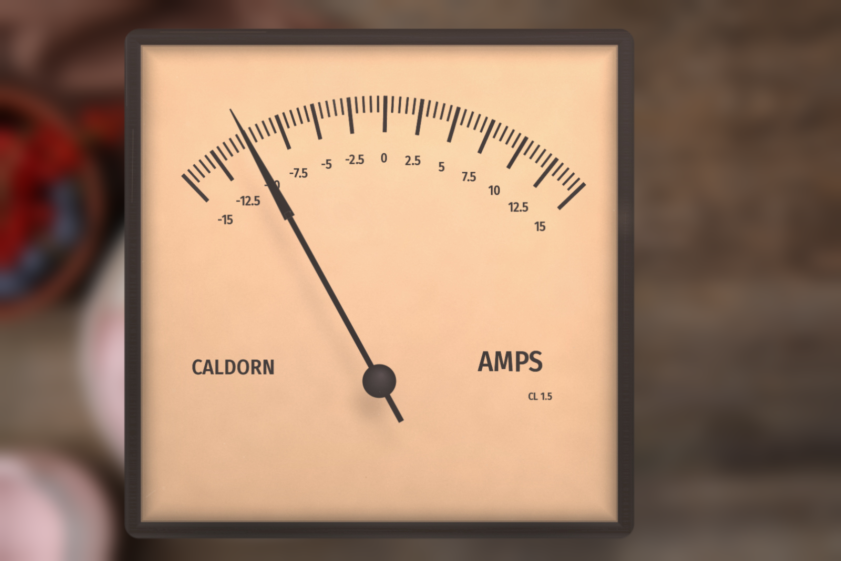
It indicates {"value": -10, "unit": "A"}
